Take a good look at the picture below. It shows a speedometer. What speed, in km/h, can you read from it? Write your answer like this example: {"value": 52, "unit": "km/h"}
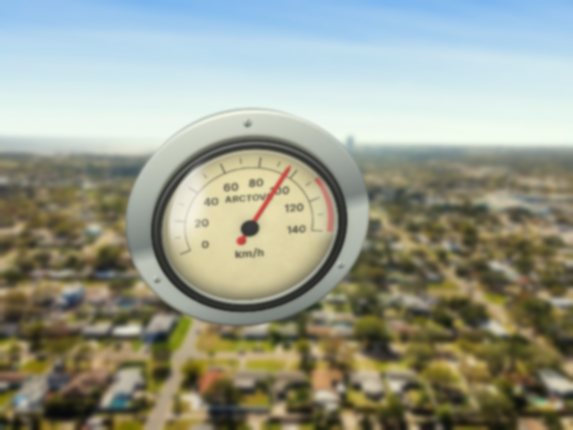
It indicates {"value": 95, "unit": "km/h"}
